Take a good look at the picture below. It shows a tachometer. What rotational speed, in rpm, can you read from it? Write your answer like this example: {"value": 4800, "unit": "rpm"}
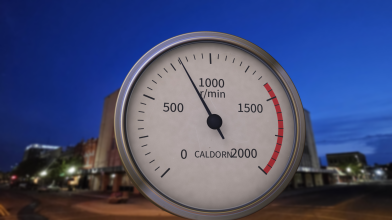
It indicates {"value": 800, "unit": "rpm"}
